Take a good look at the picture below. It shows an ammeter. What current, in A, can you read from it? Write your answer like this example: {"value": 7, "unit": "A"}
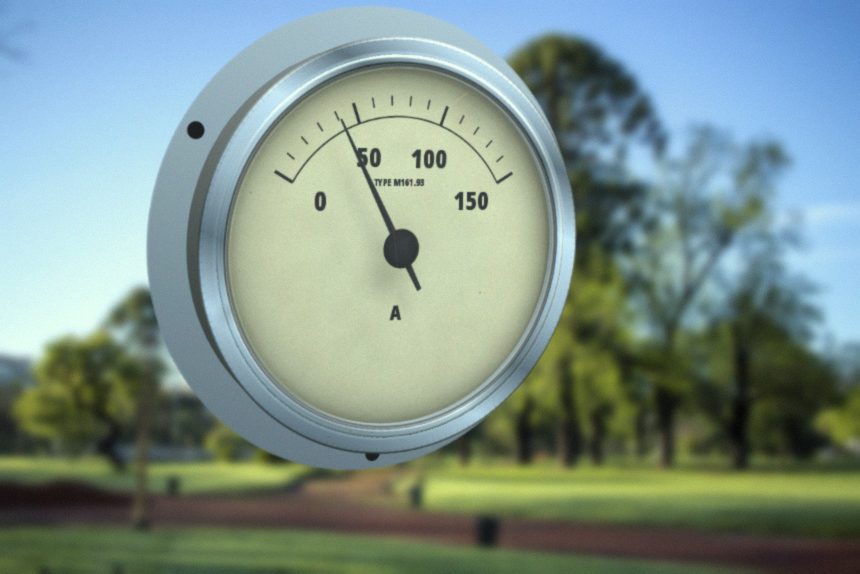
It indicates {"value": 40, "unit": "A"}
